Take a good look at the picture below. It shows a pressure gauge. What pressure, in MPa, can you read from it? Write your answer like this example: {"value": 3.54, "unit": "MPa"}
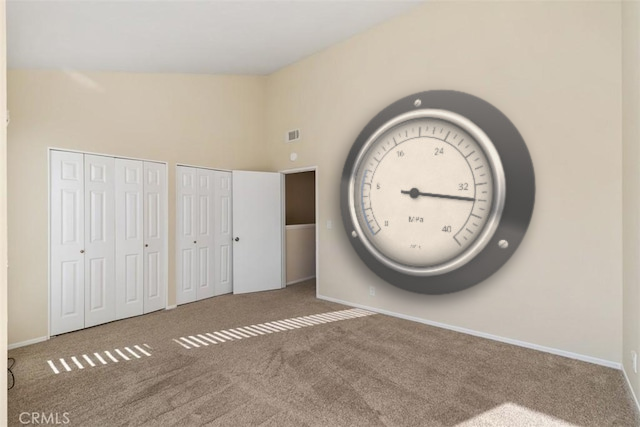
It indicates {"value": 34, "unit": "MPa"}
